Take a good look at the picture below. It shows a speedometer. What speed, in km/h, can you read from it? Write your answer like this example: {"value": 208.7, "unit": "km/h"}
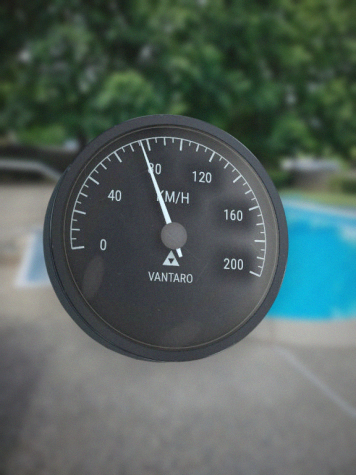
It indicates {"value": 75, "unit": "km/h"}
